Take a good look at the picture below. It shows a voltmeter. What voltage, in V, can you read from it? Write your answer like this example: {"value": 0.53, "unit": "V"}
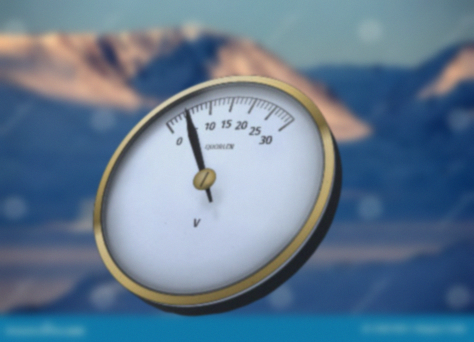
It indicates {"value": 5, "unit": "V"}
